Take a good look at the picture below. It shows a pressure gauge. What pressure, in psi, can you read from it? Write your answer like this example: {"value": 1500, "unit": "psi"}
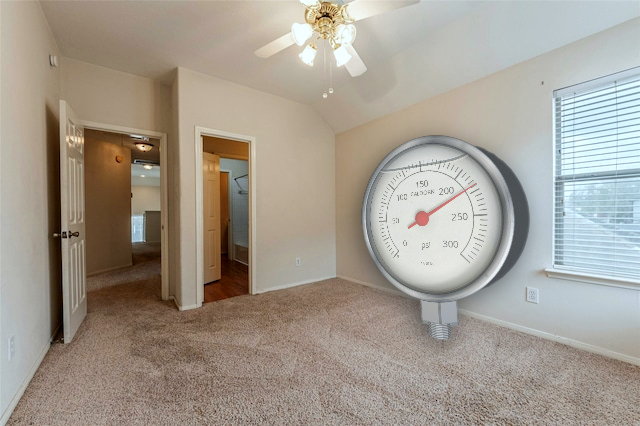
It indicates {"value": 220, "unit": "psi"}
